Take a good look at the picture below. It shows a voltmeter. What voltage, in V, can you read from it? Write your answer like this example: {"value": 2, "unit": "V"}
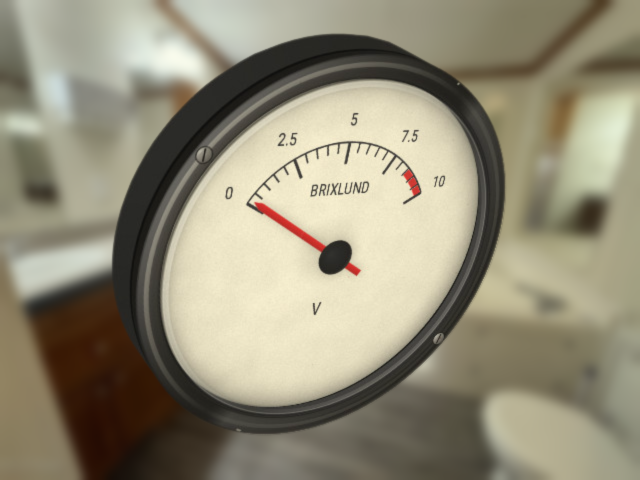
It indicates {"value": 0.25, "unit": "V"}
